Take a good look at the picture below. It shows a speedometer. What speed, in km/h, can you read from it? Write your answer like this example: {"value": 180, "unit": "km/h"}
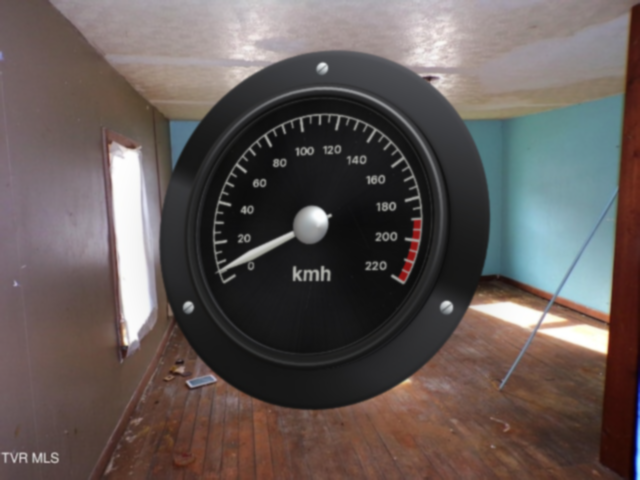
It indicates {"value": 5, "unit": "km/h"}
